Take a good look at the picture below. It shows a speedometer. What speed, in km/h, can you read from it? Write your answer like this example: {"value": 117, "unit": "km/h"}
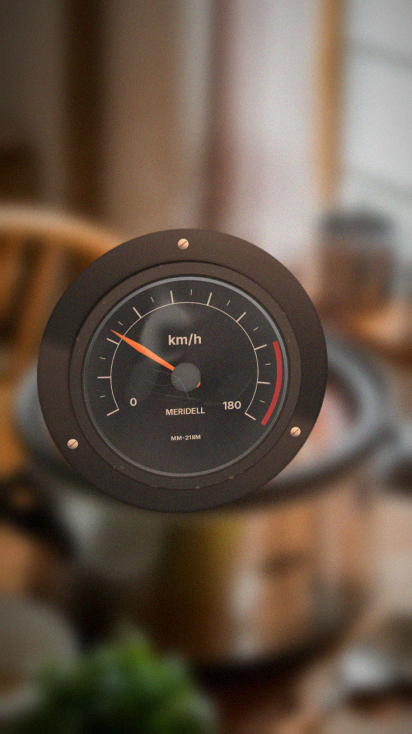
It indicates {"value": 45, "unit": "km/h"}
